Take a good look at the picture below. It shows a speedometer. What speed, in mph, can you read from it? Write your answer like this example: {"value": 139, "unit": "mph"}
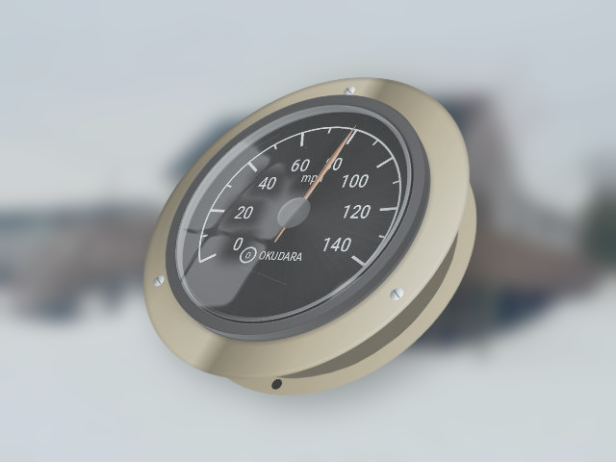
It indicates {"value": 80, "unit": "mph"}
